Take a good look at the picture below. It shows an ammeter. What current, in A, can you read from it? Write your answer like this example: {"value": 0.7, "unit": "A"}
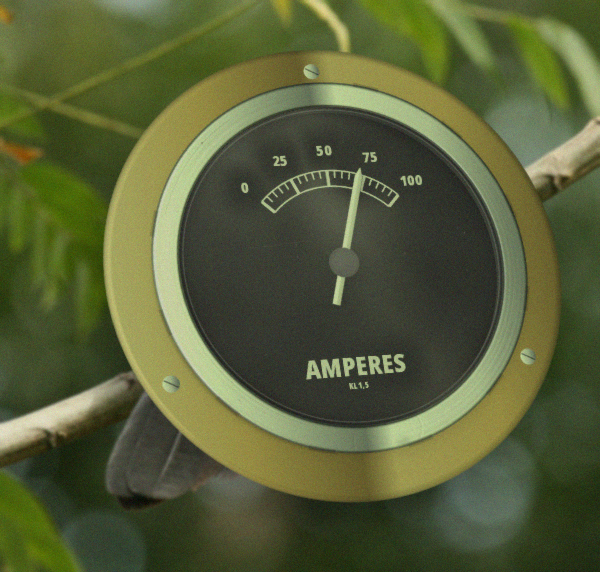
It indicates {"value": 70, "unit": "A"}
